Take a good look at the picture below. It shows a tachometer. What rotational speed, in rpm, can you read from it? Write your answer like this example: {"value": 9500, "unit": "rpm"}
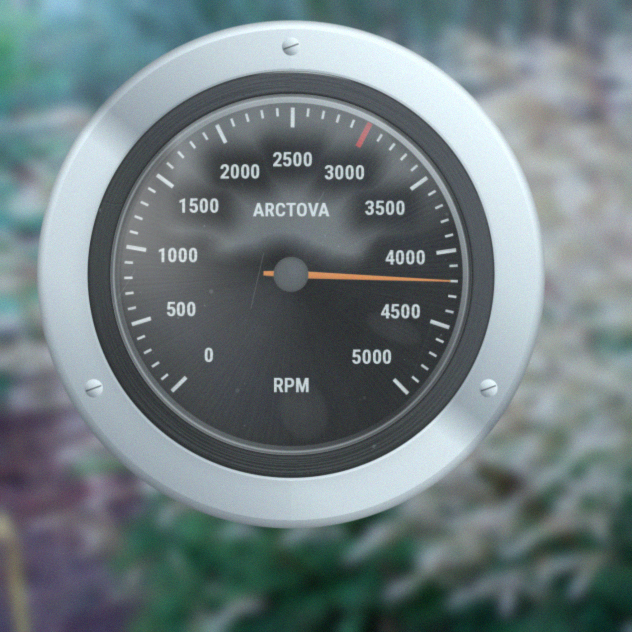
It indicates {"value": 4200, "unit": "rpm"}
